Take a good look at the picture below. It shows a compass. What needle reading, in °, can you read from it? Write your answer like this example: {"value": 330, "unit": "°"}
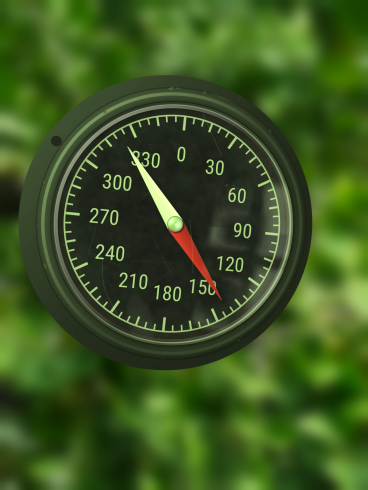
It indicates {"value": 142.5, "unit": "°"}
